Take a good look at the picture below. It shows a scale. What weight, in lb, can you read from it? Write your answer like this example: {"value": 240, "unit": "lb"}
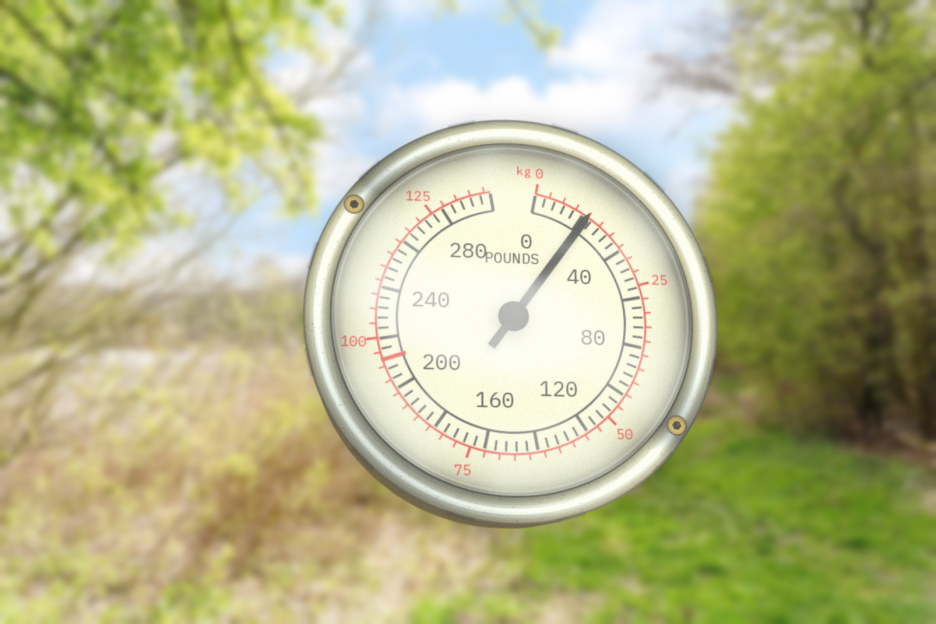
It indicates {"value": 22, "unit": "lb"}
